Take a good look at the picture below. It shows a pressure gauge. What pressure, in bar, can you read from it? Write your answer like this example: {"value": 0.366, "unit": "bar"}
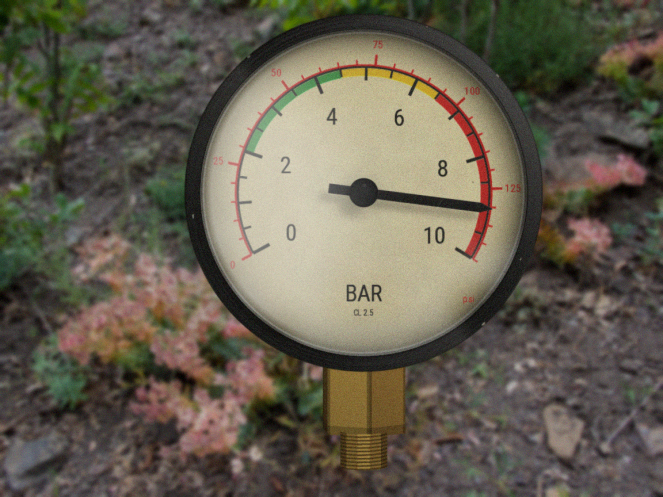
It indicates {"value": 9, "unit": "bar"}
